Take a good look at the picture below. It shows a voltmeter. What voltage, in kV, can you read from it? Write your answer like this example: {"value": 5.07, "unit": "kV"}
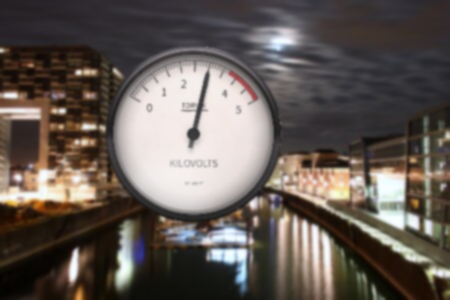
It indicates {"value": 3, "unit": "kV"}
